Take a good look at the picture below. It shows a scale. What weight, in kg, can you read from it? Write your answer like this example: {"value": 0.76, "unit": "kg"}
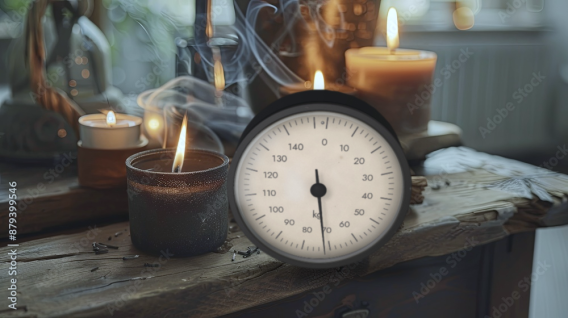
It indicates {"value": 72, "unit": "kg"}
